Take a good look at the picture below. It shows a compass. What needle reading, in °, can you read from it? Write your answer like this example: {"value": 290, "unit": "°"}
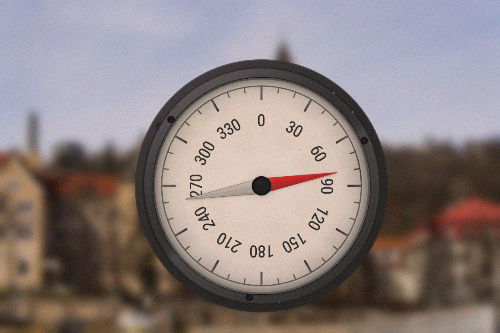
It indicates {"value": 80, "unit": "°"}
